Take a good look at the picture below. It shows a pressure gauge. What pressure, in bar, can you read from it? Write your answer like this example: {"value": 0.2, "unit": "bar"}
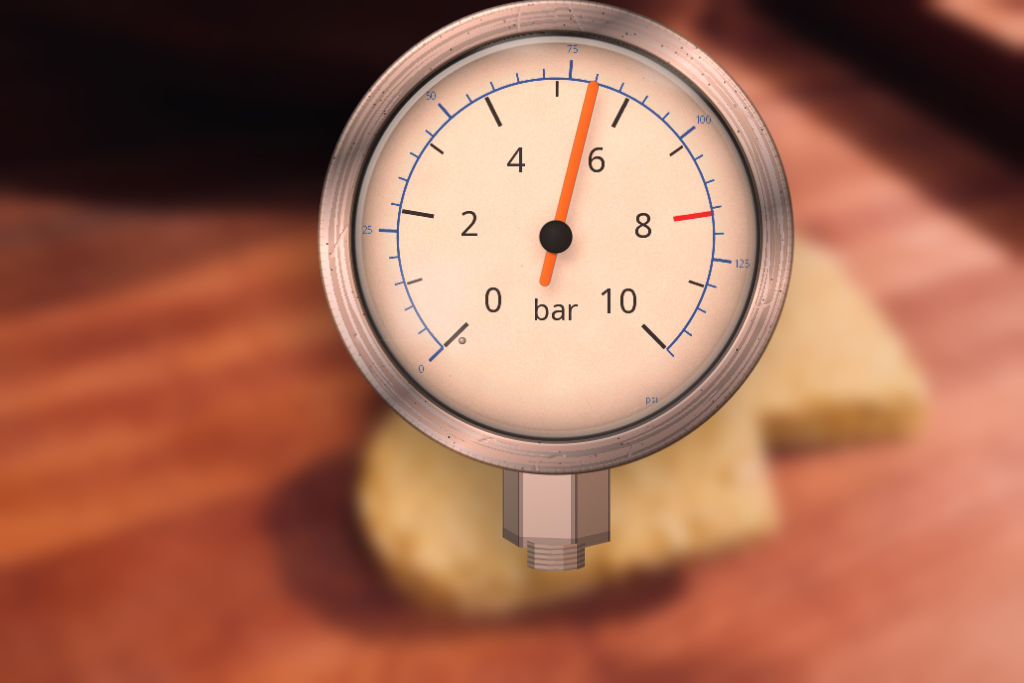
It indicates {"value": 5.5, "unit": "bar"}
